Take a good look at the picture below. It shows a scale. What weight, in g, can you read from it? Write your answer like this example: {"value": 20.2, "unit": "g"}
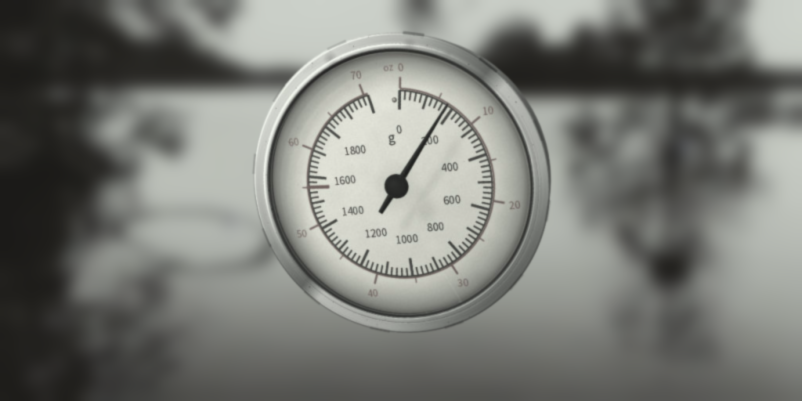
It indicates {"value": 180, "unit": "g"}
